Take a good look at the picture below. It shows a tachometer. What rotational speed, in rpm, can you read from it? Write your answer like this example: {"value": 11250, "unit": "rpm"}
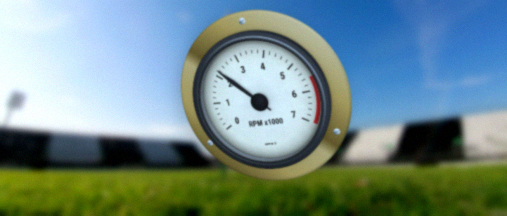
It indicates {"value": 2200, "unit": "rpm"}
